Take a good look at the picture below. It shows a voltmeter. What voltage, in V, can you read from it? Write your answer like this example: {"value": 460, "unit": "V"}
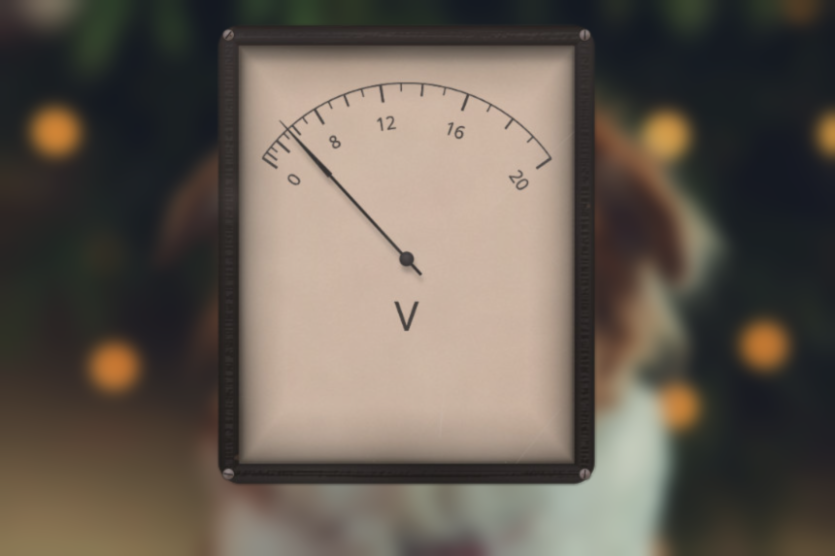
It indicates {"value": 5.5, "unit": "V"}
